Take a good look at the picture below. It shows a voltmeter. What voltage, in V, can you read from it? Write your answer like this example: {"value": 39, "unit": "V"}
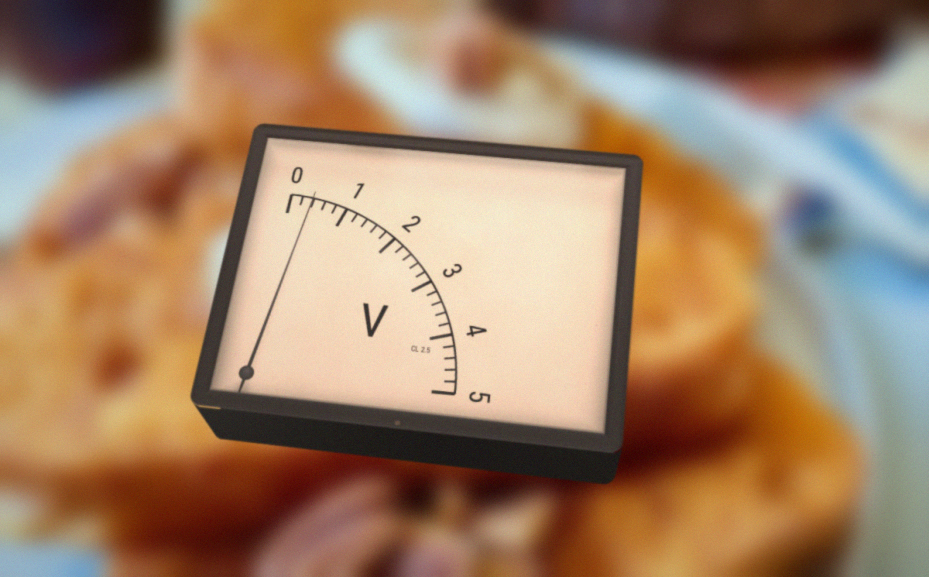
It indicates {"value": 0.4, "unit": "V"}
